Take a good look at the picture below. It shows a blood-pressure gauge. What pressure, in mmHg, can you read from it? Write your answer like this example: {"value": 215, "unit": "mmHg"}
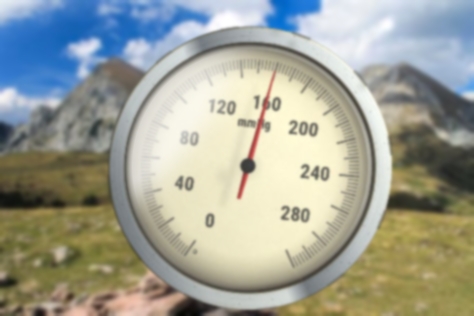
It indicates {"value": 160, "unit": "mmHg"}
